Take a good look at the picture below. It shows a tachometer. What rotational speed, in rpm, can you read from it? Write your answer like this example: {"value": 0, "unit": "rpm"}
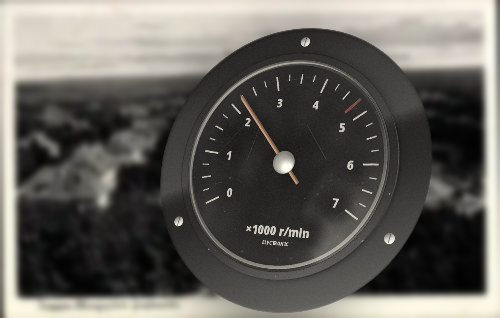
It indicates {"value": 2250, "unit": "rpm"}
